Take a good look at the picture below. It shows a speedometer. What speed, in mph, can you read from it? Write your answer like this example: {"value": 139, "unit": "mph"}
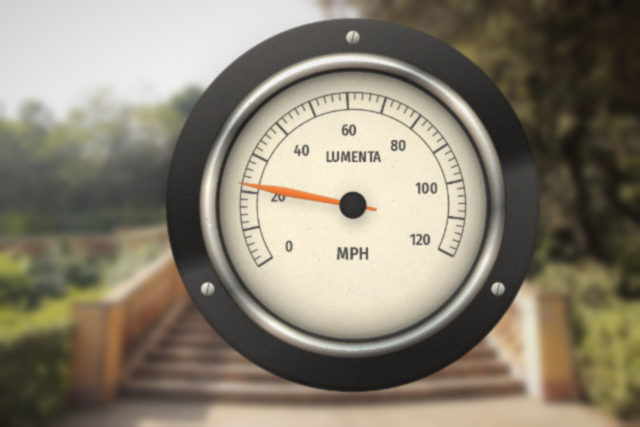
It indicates {"value": 22, "unit": "mph"}
